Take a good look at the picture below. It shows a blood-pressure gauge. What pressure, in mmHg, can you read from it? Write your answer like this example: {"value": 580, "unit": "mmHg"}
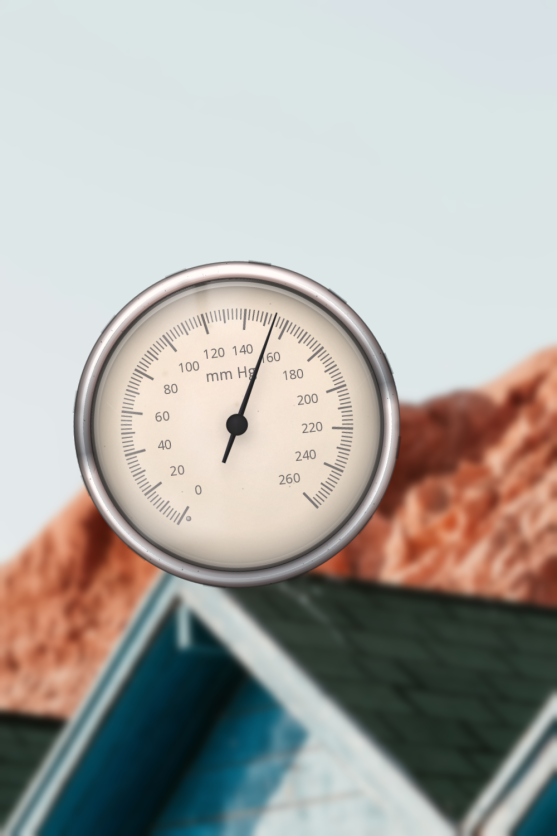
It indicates {"value": 154, "unit": "mmHg"}
